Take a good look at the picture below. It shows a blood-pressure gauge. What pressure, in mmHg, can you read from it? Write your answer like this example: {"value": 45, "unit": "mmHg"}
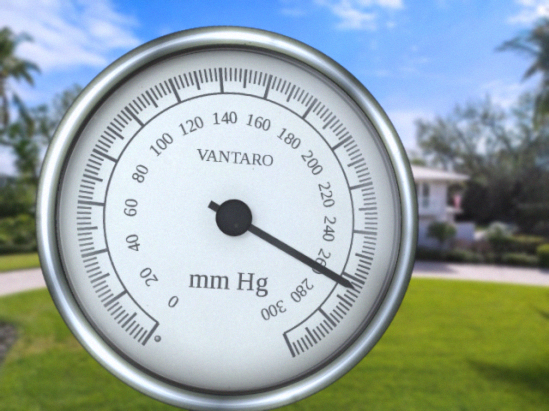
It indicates {"value": 264, "unit": "mmHg"}
